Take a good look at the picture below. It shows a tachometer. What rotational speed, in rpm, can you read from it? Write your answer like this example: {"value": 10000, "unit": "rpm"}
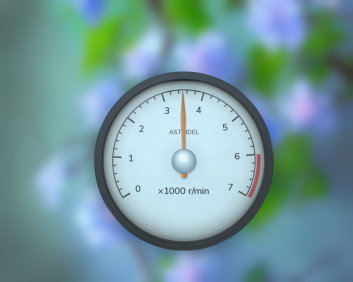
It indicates {"value": 3500, "unit": "rpm"}
